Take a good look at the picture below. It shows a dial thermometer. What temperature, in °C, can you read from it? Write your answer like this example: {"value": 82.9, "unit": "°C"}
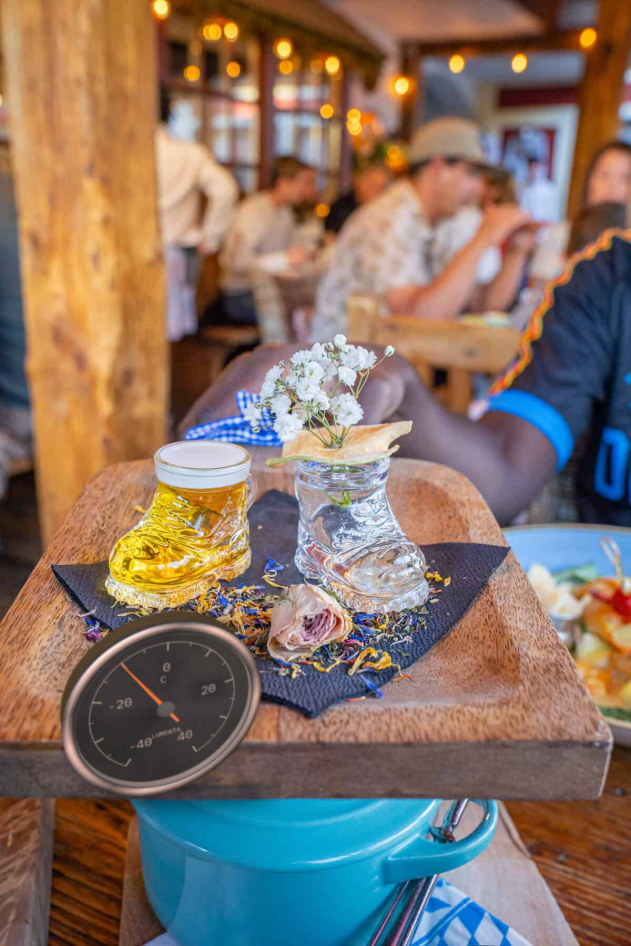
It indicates {"value": -10, "unit": "°C"}
